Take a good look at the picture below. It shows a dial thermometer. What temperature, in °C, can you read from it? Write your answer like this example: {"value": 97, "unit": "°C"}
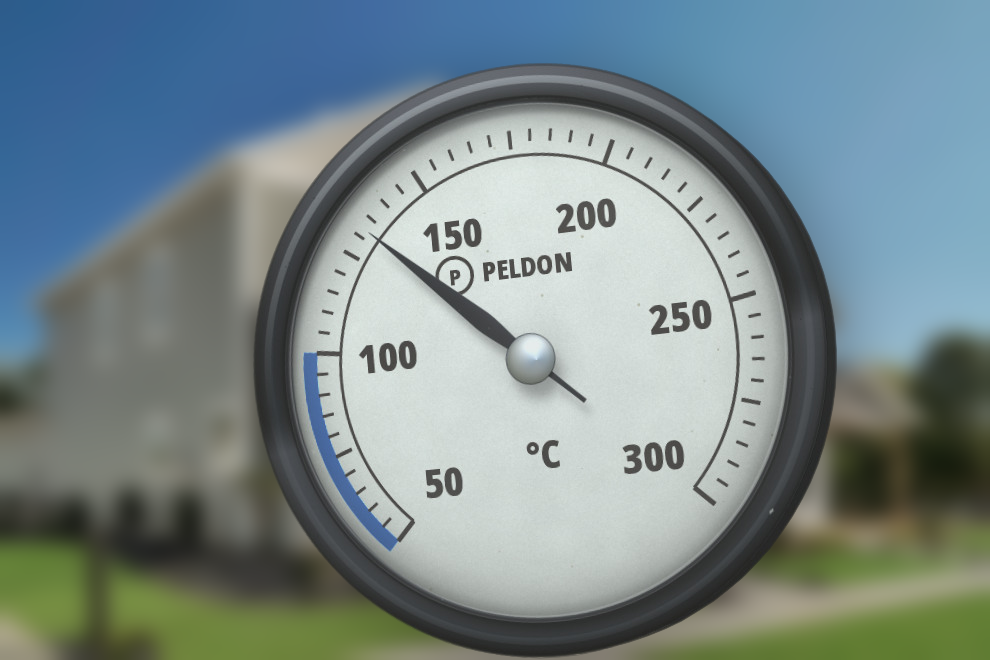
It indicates {"value": 132.5, "unit": "°C"}
